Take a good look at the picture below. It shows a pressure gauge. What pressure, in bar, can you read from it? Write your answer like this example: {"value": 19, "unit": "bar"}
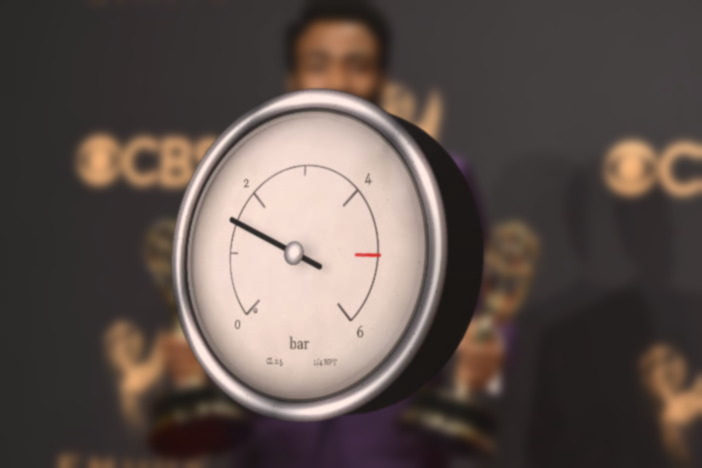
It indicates {"value": 1.5, "unit": "bar"}
